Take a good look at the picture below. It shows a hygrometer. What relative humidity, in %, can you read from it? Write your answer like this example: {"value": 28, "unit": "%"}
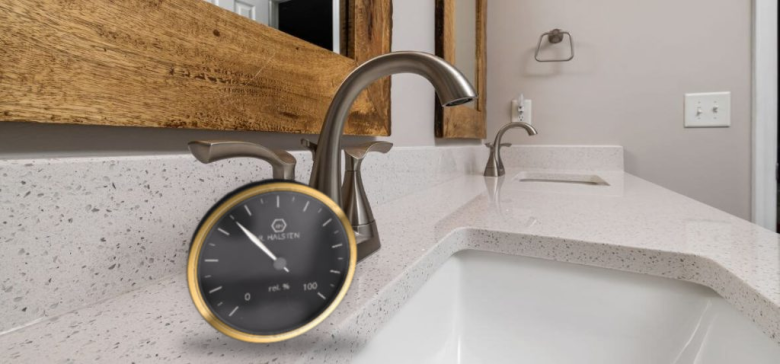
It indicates {"value": 35, "unit": "%"}
